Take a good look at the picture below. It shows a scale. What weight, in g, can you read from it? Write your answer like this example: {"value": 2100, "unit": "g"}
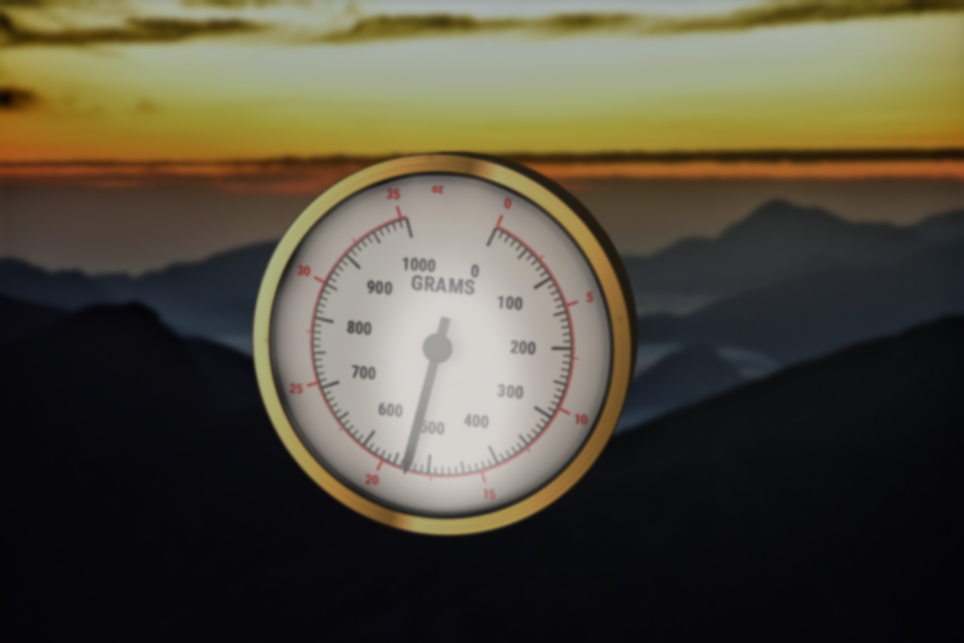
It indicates {"value": 530, "unit": "g"}
